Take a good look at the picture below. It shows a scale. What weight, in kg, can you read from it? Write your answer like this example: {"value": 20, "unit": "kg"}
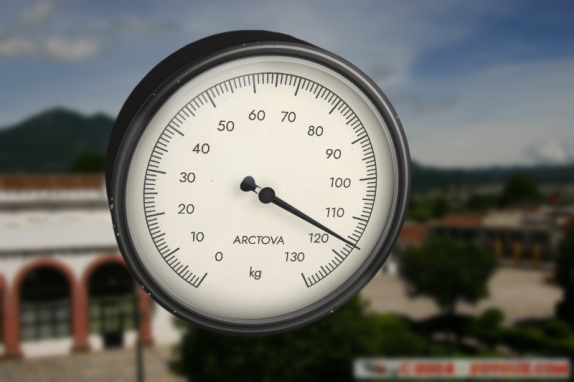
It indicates {"value": 116, "unit": "kg"}
